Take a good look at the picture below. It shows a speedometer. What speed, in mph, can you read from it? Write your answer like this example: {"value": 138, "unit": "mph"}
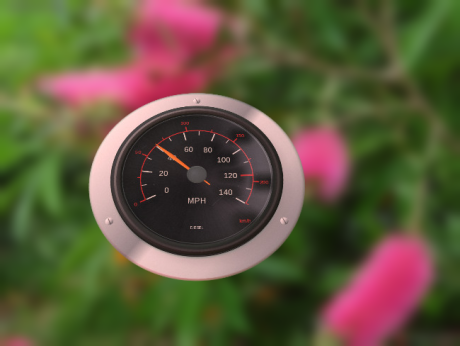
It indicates {"value": 40, "unit": "mph"}
